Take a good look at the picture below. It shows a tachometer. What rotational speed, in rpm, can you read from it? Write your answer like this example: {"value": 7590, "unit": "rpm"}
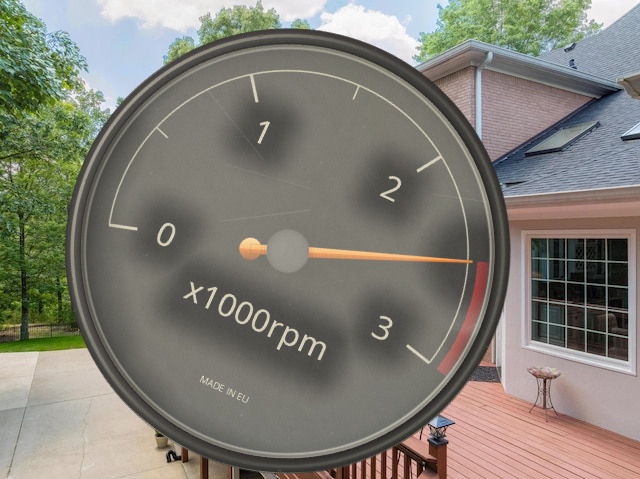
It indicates {"value": 2500, "unit": "rpm"}
